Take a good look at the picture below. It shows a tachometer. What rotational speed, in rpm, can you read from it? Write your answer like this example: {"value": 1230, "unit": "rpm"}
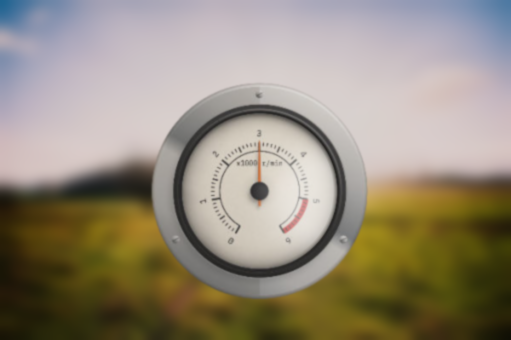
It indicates {"value": 3000, "unit": "rpm"}
